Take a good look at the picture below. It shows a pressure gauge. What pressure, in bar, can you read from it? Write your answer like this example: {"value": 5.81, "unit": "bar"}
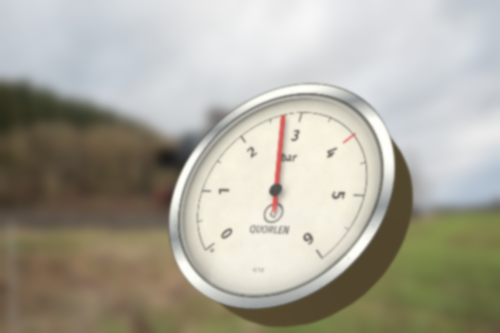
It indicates {"value": 2.75, "unit": "bar"}
